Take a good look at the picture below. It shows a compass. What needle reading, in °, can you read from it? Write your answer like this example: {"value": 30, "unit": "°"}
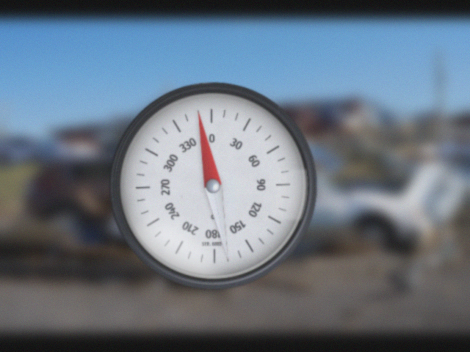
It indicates {"value": 350, "unit": "°"}
